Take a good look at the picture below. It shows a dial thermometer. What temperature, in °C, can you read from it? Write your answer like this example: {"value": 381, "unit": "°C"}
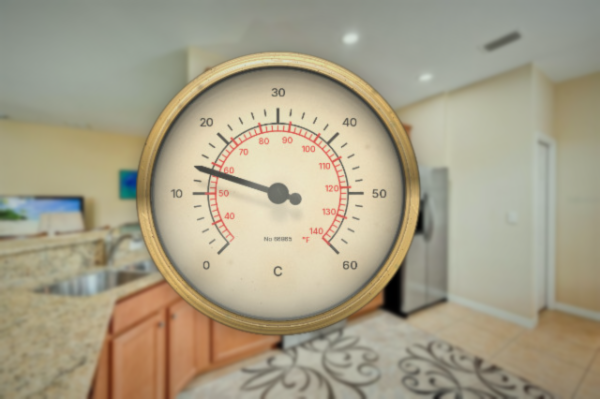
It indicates {"value": 14, "unit": "°C"}
